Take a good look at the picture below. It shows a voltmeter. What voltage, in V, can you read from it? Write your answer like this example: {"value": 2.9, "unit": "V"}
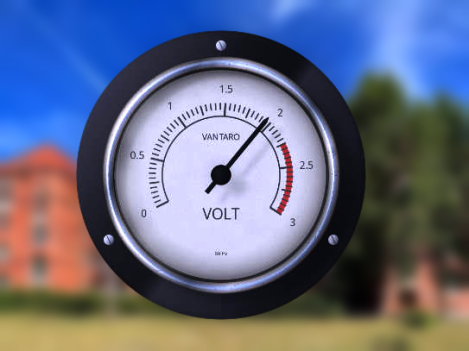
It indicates {"value": 1.95, "unit": "V"}
